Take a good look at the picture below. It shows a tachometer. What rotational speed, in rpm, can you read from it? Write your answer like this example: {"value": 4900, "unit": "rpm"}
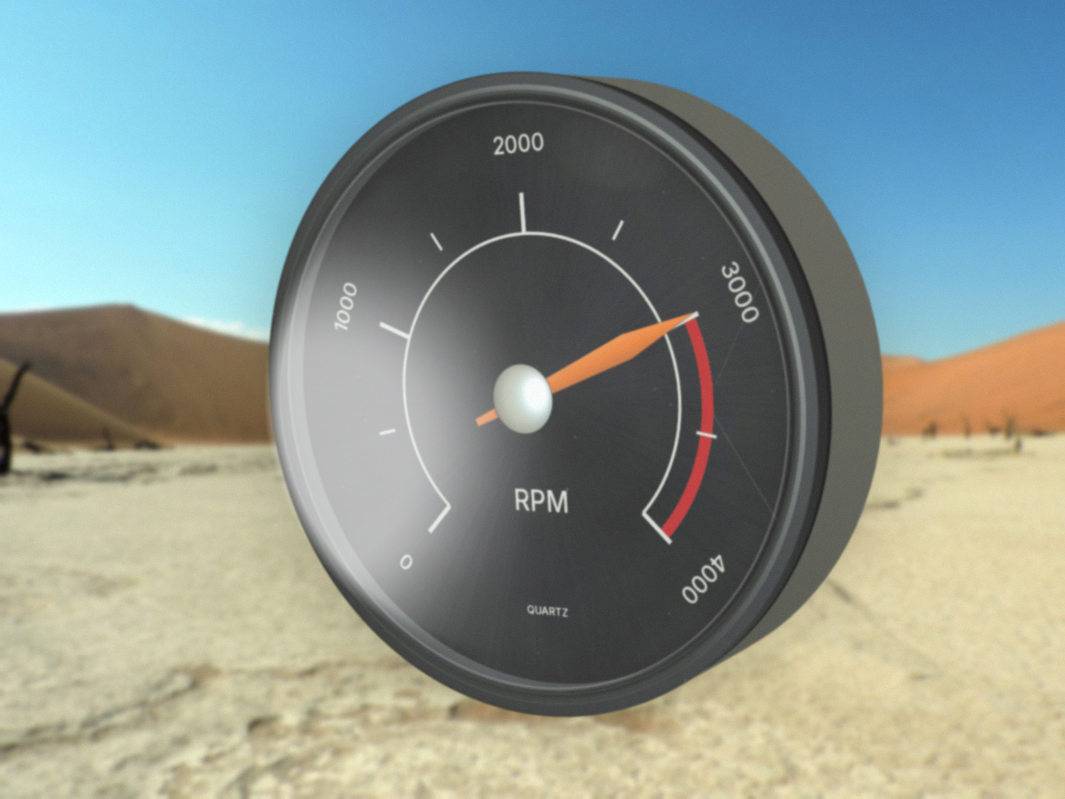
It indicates {"value": 3000, "unit": "rpm"}
